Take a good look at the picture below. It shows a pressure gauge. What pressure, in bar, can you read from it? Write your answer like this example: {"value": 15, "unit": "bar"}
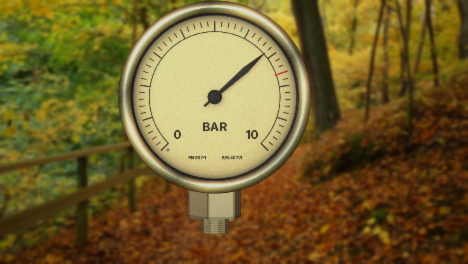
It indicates {"value": 6.8, "unit": "bar"}
